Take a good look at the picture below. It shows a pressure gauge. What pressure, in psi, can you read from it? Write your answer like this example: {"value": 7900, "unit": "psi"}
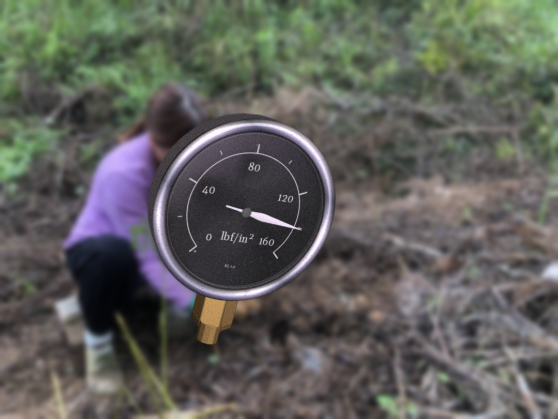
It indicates {"value": 140, "unit": "psi"}
